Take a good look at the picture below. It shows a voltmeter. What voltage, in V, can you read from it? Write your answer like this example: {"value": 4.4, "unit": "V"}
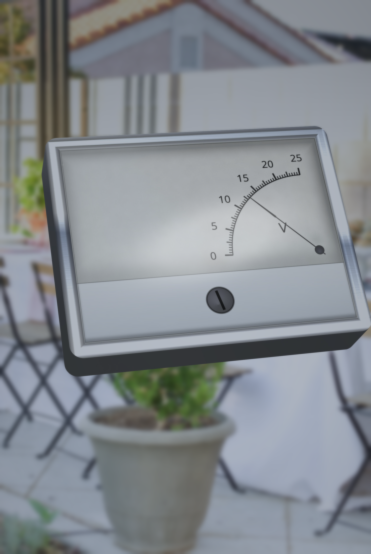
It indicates {"value": 12.5, "unit": "V"}
